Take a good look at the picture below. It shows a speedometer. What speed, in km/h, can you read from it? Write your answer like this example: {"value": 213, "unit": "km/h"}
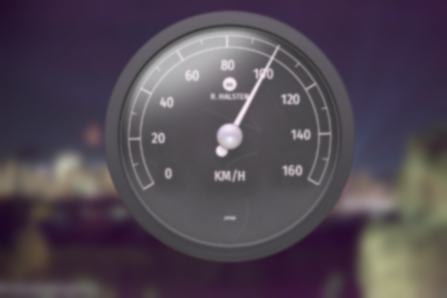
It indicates {"value": 100, "unit": "km/h"}
